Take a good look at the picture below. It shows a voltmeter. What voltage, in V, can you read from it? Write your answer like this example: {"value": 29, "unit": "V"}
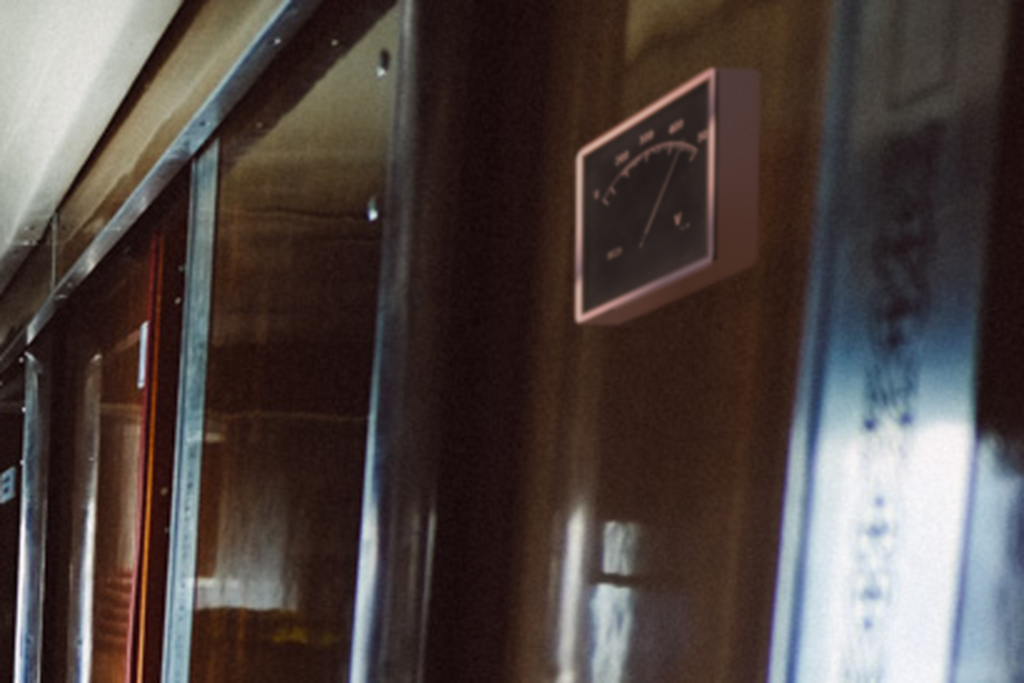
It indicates {"value": 450, "unit": "V"}
